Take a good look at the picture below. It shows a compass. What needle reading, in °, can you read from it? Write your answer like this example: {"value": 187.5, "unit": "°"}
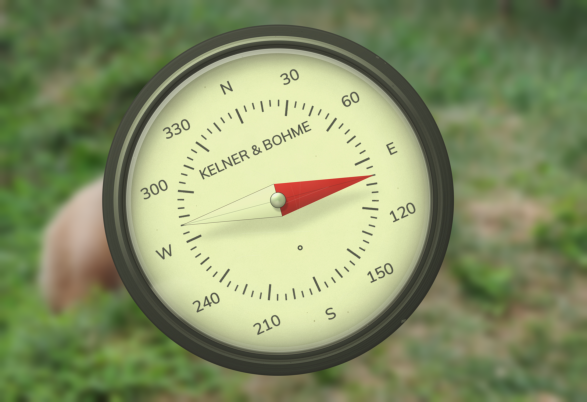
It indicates {"value": 100, "unit": "°"}
